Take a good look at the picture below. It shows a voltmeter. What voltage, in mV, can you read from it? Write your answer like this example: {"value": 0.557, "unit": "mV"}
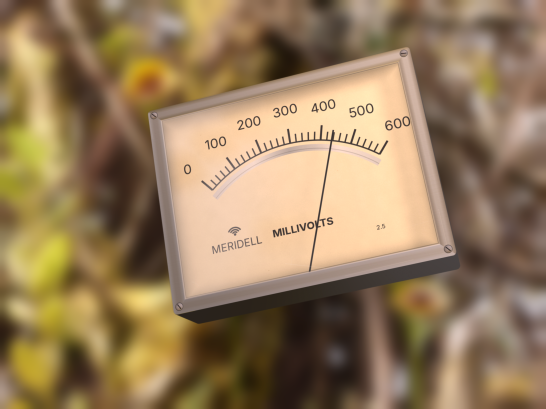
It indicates {"value": 440, "unit": "mV"}
